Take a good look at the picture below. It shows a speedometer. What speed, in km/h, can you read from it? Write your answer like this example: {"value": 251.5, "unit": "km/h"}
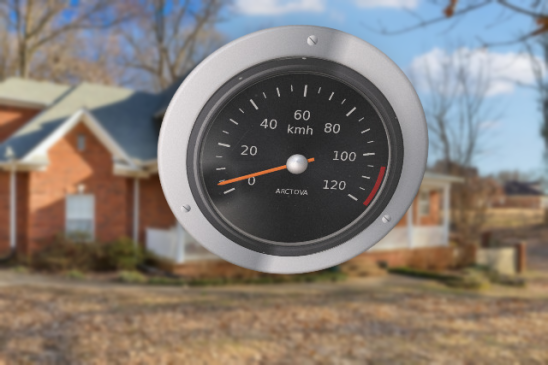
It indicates {"value": 5, "unit": "km/h"}
